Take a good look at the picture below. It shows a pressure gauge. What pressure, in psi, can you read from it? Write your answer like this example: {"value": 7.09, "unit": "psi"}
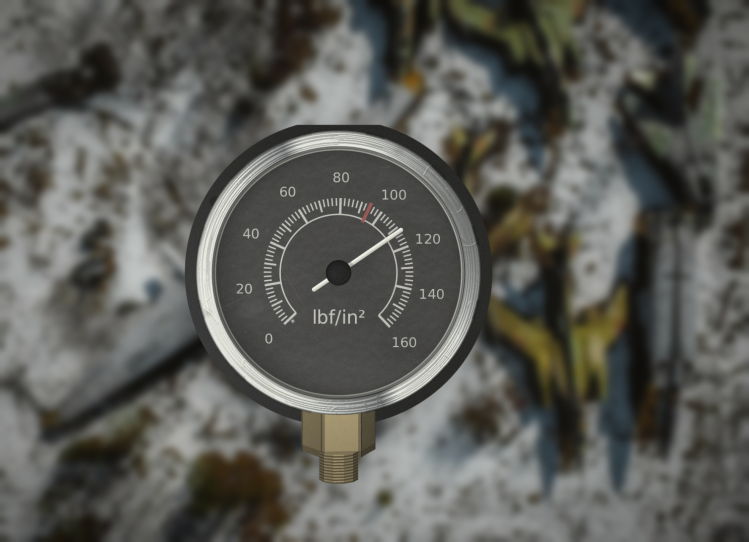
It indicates {"value": 112, "unit": "psi"}
